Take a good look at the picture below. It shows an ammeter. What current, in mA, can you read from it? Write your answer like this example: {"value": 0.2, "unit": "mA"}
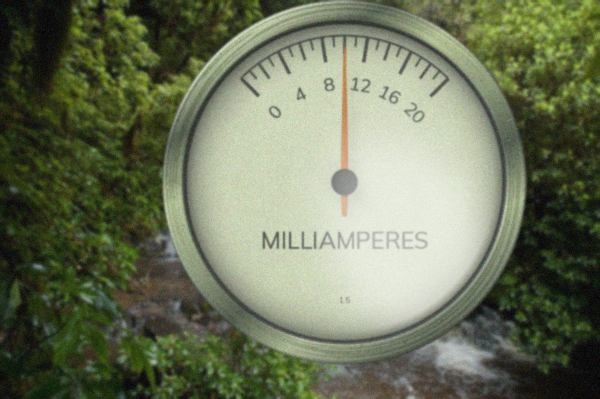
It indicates {"value": 10, "unit": "mA"}
